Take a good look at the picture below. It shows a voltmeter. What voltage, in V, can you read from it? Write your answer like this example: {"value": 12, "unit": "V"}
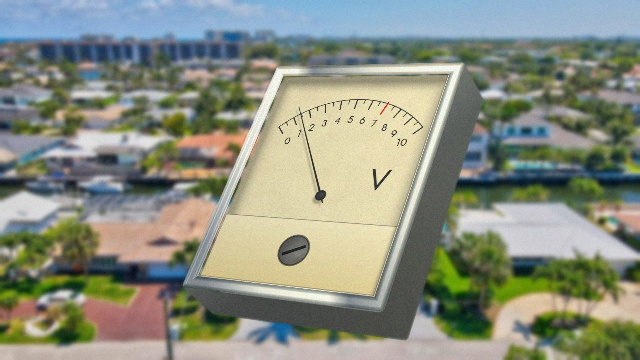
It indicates {"value": 1.5, "unit": "V"}
